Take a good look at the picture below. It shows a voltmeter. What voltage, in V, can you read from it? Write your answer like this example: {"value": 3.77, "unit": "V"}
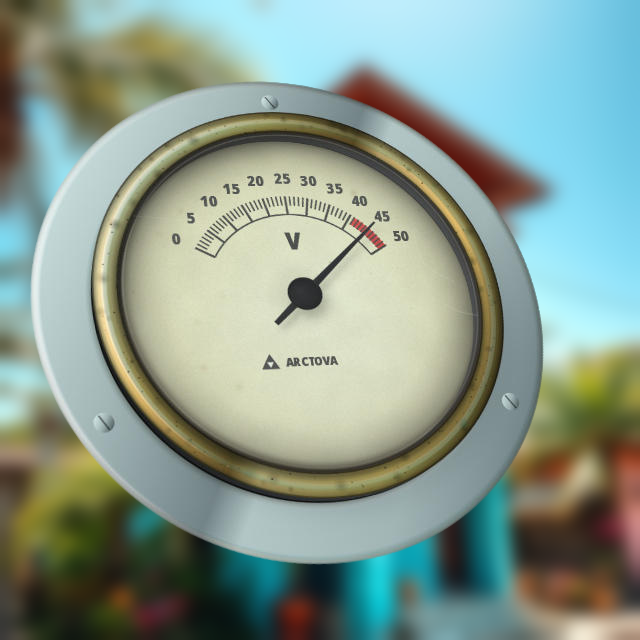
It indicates {"value": 45, "unit": "V"}
